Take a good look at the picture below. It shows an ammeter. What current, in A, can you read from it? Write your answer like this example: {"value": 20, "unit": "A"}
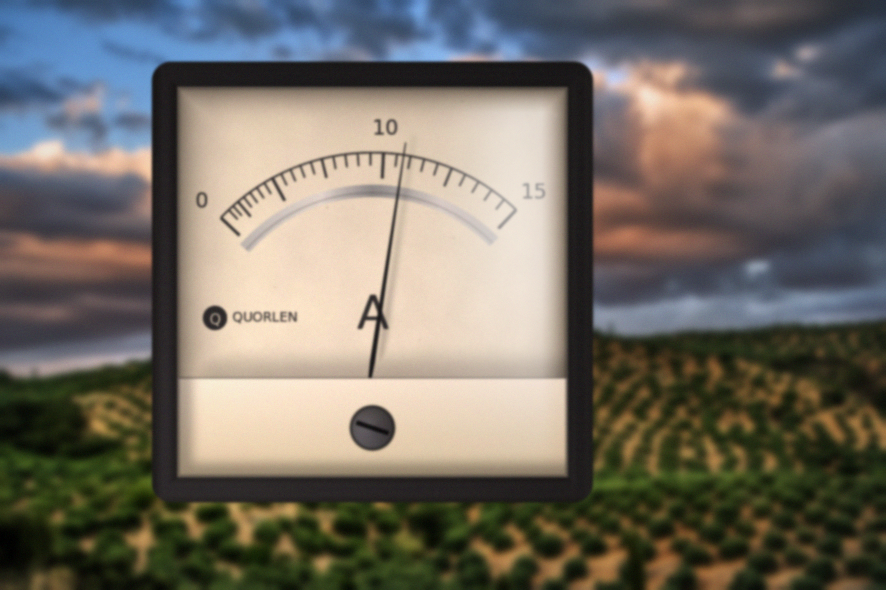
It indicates {"value": 10.75, "unit": "A"}
